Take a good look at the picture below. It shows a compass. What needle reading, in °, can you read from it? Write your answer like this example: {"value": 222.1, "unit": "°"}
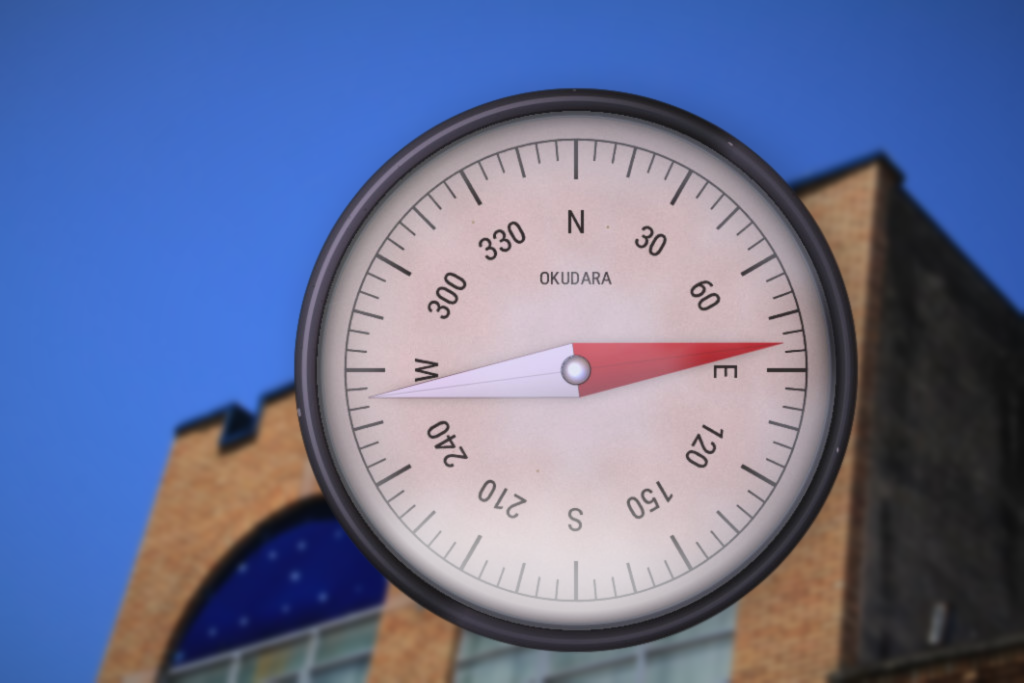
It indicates {"value": 82.5, "unit": "°"}
